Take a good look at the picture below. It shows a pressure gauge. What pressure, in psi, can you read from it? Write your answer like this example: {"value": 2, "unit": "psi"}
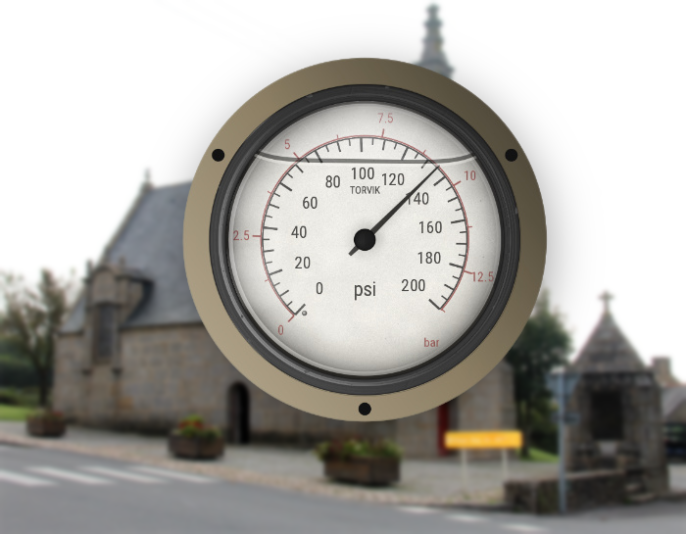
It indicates {"value": 135, "unit": "psi"}
